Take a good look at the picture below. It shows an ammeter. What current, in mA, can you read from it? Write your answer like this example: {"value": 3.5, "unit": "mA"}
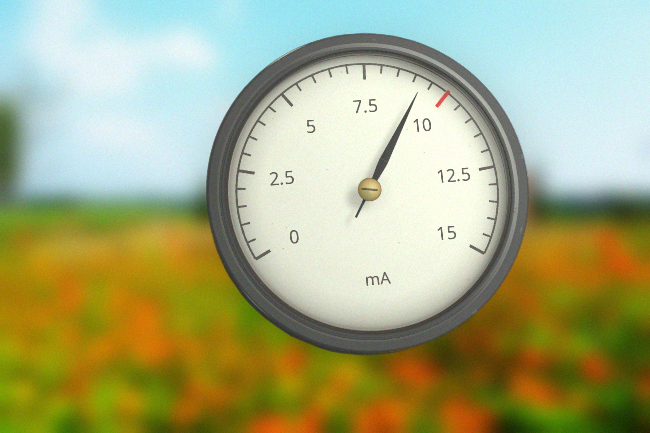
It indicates {"value": 9.25, "unit": "mA"}
